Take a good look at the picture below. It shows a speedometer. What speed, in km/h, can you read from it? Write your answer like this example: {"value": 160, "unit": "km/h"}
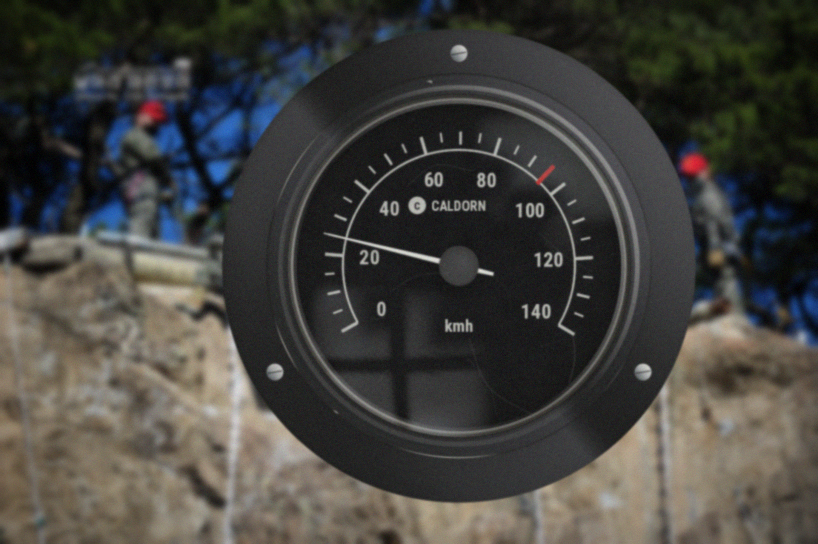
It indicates {"value": 25, "unit": "km/h"}
